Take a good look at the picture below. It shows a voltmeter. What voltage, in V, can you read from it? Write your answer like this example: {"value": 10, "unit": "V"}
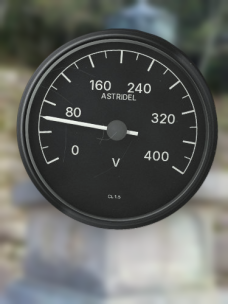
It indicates {"value": 60, "unit": "V"}
